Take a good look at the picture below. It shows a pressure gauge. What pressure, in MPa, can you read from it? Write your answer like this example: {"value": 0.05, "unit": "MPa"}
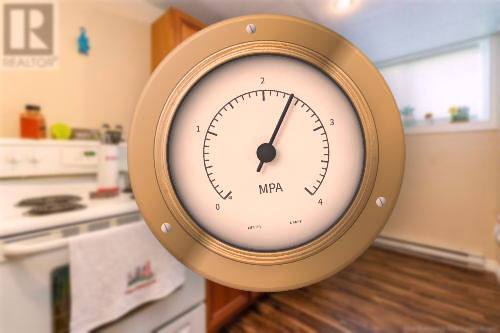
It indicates {"value": 2.4, "unit": "MPa"}
